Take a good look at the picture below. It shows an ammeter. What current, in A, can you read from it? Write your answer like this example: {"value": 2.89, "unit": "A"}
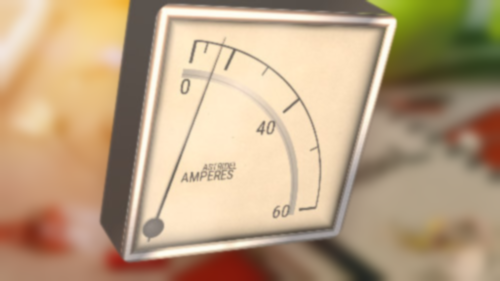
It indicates {"value": 15, "unit": "A"}
